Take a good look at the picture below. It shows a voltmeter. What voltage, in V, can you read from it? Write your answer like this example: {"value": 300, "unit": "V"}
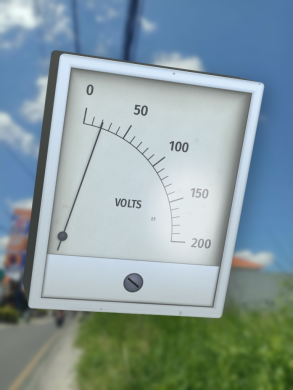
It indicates {"value": 20, "unit": "V"}
